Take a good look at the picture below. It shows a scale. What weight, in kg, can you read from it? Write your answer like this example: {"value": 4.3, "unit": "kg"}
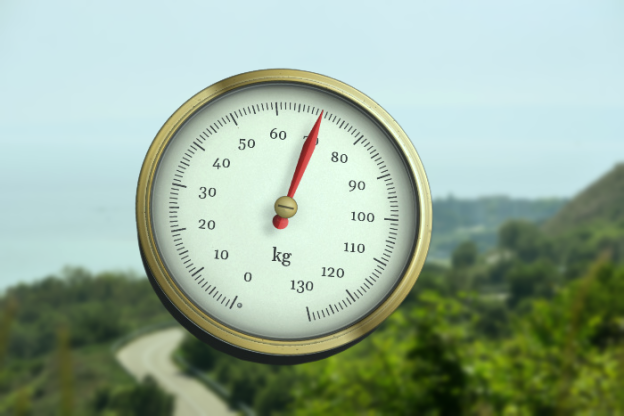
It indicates {"value": 70, "unit": "kg"}
